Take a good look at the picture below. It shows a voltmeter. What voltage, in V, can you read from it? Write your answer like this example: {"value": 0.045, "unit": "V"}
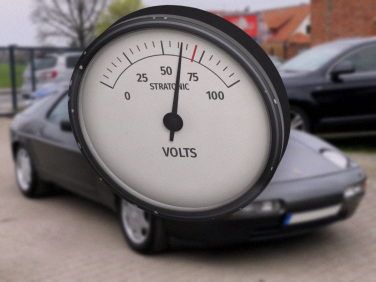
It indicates {"value": 62.5, "unit": "V"}
